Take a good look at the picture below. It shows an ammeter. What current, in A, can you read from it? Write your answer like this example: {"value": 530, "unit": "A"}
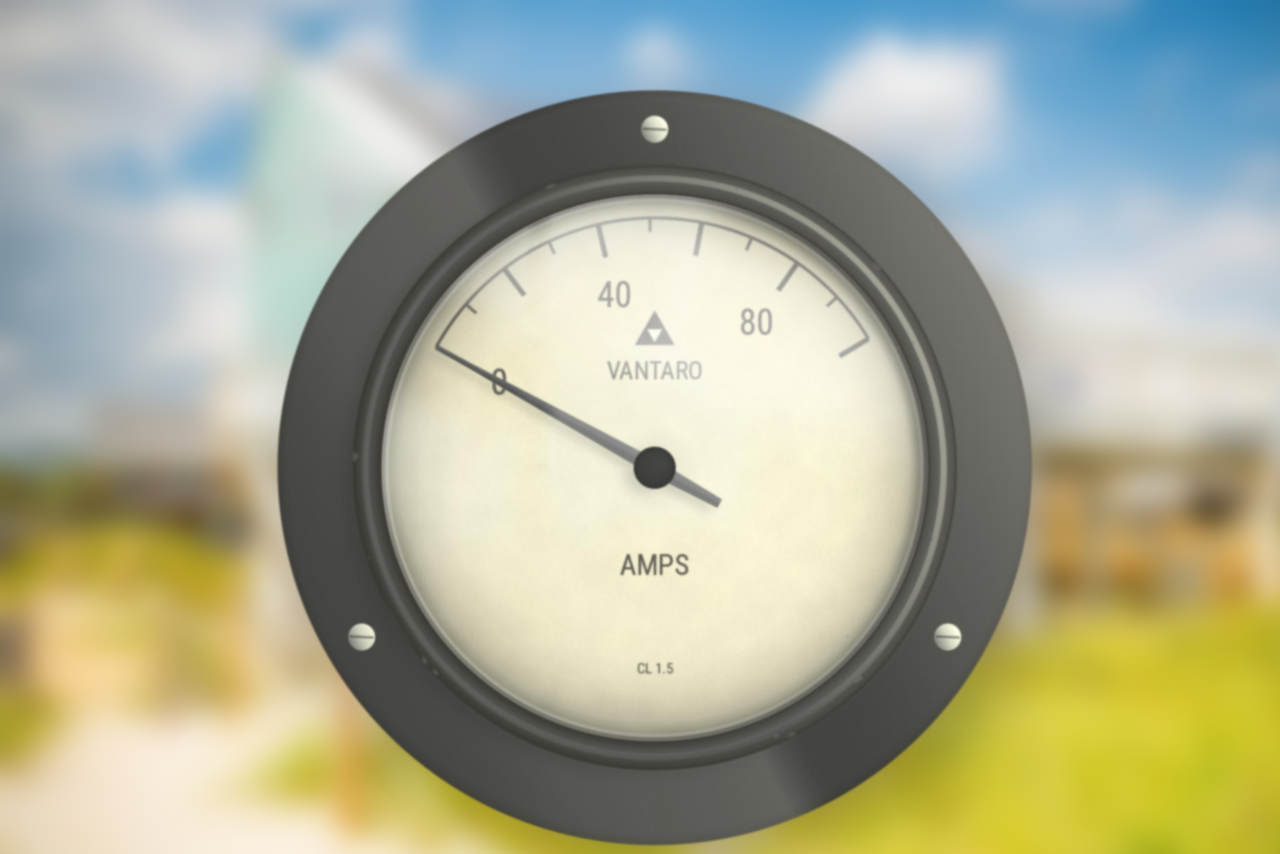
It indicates {"value": 0, "unit": "A"}
